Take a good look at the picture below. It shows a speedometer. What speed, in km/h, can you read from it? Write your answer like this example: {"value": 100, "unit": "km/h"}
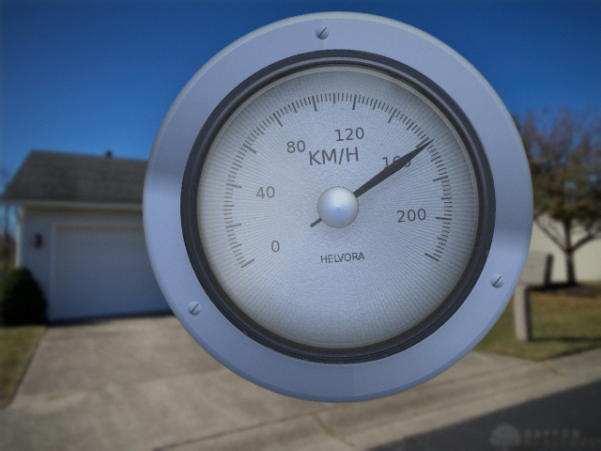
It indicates {"value": 162, "unit": "km/h"}
